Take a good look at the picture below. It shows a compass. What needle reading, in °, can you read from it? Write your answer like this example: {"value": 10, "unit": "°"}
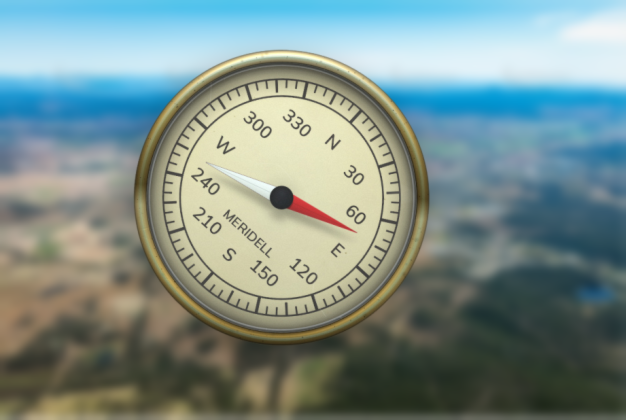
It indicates {"value": 72.5, "unit": "°"}
